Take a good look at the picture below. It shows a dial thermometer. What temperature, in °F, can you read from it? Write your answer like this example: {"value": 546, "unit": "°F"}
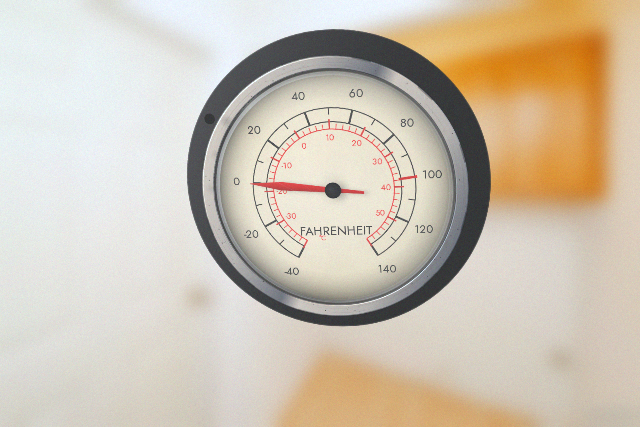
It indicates {"value": 0, "unit": "°F"}
